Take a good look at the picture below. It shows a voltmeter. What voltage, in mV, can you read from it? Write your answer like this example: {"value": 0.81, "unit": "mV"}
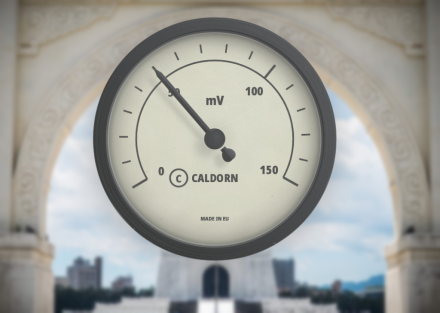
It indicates {"value": 50, "unit": "mV"}
